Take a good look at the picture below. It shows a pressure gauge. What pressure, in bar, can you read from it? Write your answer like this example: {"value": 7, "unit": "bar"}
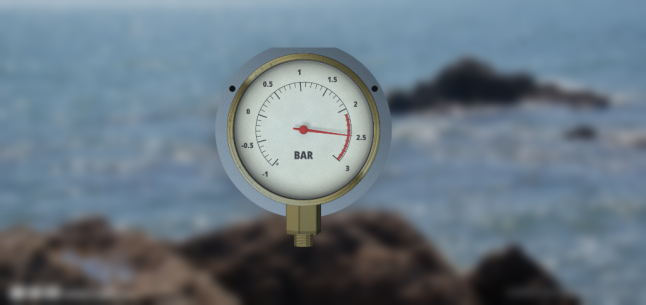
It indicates {"value": 2.5, "unit": "bar"}
